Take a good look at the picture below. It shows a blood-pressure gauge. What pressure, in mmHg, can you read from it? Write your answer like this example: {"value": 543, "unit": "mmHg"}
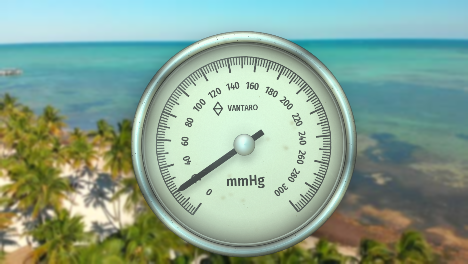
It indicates {"value": 20, "unit": "mmHg"}
